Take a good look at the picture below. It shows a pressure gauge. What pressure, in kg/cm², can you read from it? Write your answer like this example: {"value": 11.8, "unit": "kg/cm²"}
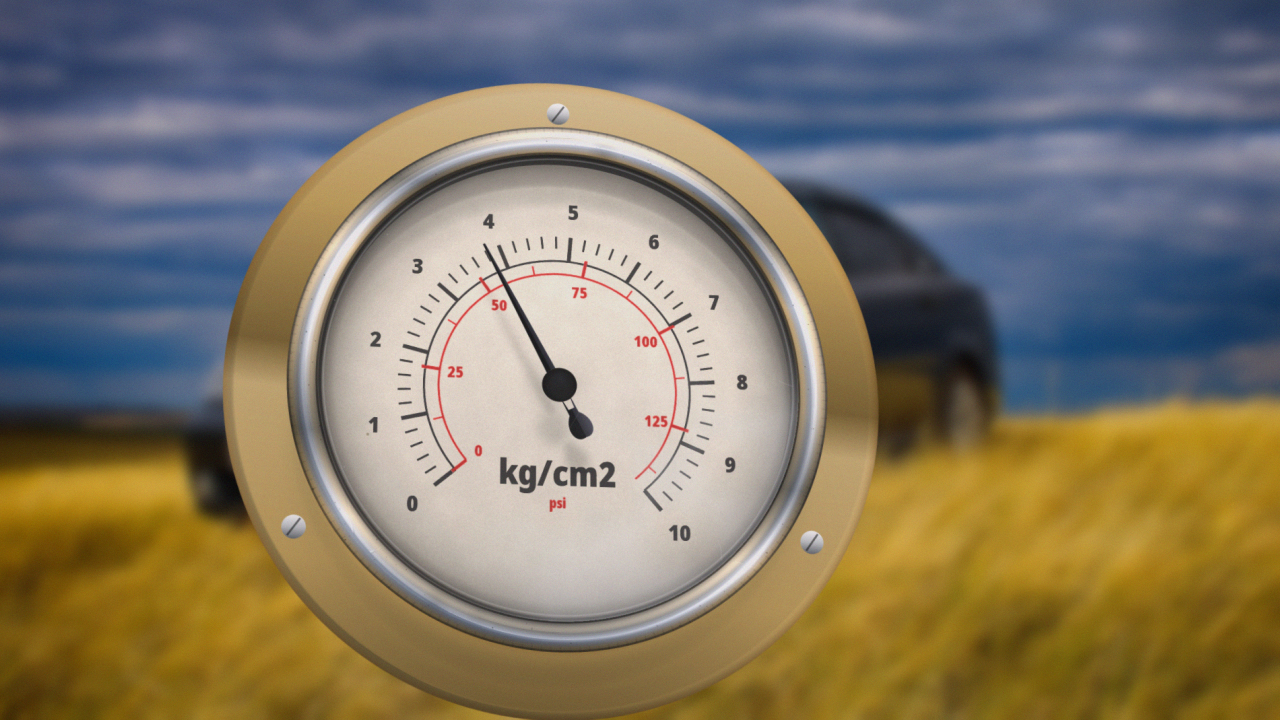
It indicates {"value": 3.8, "unit": "kg/cm²"}
